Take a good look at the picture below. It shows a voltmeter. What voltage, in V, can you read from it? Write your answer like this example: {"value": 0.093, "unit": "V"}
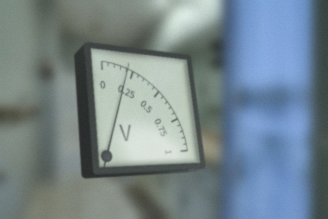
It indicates {"value": 0.2, "unit": "V"}
